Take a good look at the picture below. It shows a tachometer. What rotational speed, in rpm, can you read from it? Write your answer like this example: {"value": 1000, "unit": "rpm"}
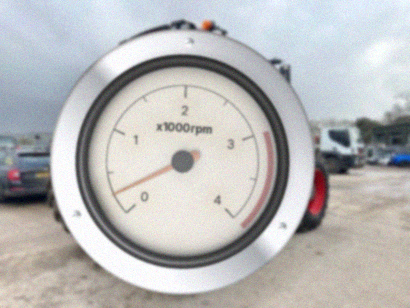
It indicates {"value": 250, "unit": "rpm"}
